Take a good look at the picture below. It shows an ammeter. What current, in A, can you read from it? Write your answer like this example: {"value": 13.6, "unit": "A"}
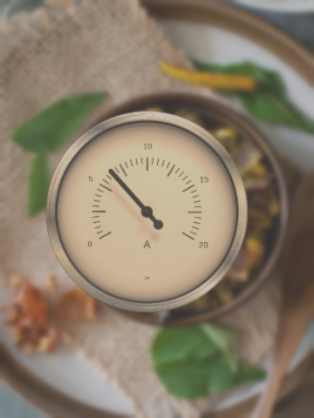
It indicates {"value": 6.5, "unit": "A"}
